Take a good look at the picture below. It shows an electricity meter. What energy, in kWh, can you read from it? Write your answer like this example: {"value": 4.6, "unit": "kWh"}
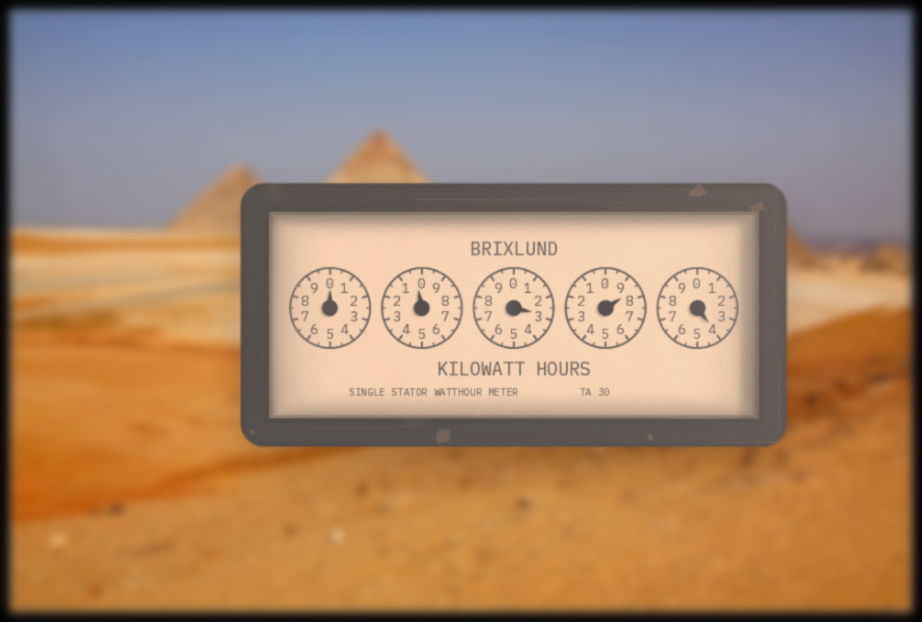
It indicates {"value": 284, "unit": "kWh"}
